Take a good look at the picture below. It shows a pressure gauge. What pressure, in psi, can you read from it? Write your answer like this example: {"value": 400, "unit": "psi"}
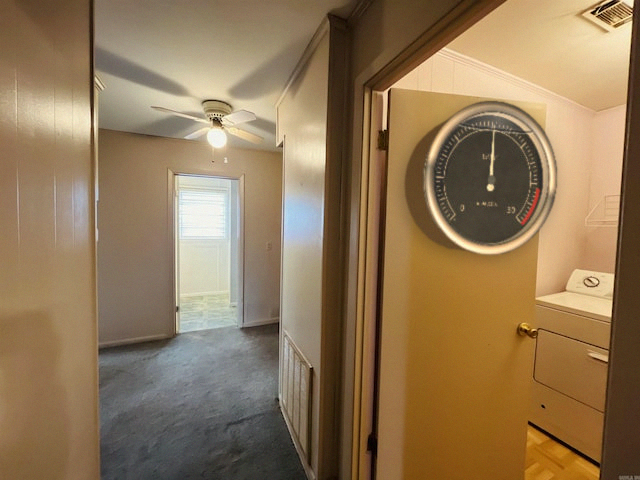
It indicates {"value": 15, "unit": "psi"}
